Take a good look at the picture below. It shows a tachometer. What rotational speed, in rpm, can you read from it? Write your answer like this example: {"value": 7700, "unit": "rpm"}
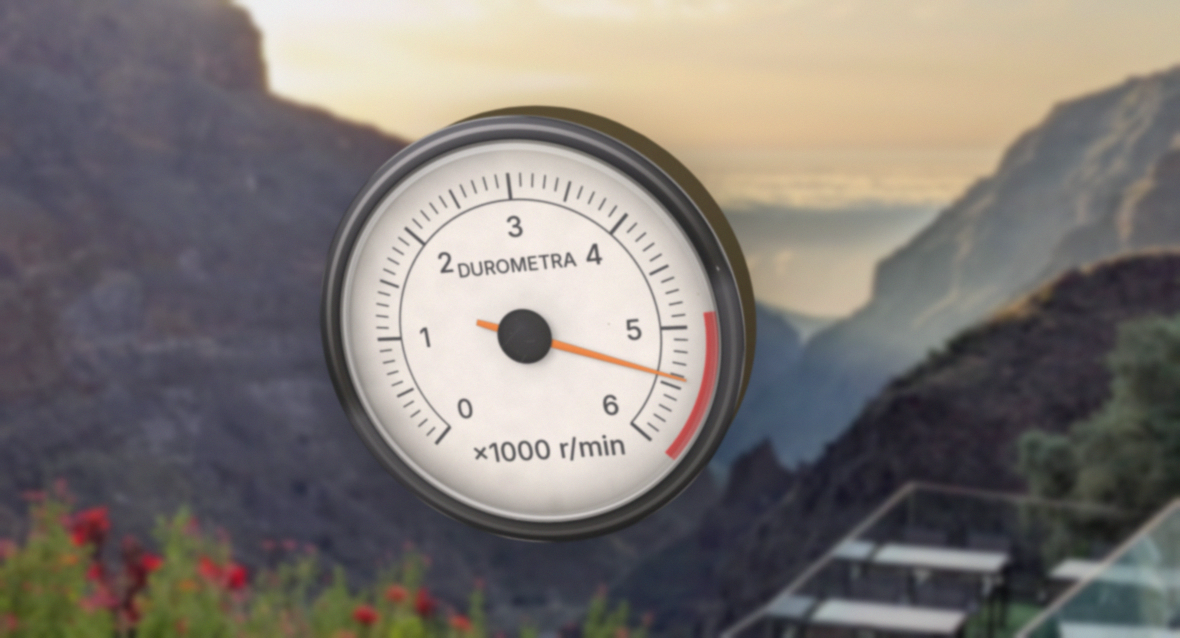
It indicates {"value": 5400, "unit": "rpm"}
